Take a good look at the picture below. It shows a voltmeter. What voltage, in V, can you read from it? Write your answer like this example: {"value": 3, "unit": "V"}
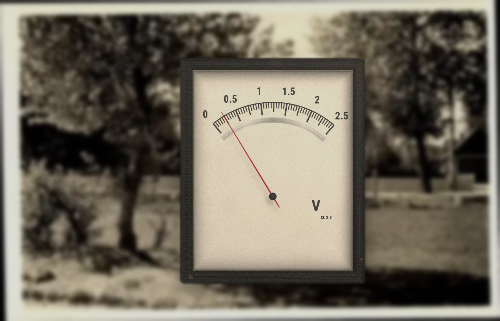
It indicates {"value": 0.25, "unit": "V"}
